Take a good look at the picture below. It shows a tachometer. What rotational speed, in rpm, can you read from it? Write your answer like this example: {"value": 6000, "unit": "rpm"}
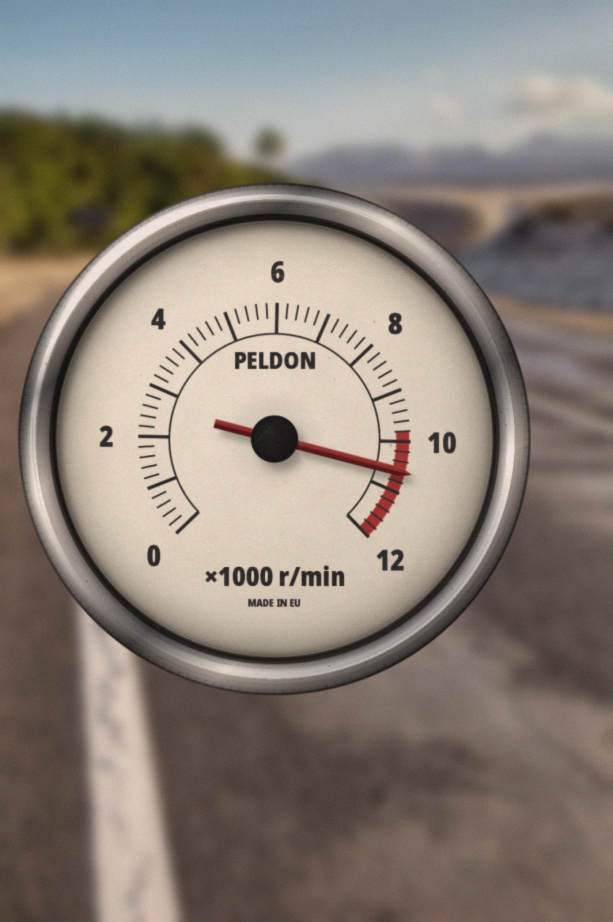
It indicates {"value": 10600, "unit": "rpm"}
